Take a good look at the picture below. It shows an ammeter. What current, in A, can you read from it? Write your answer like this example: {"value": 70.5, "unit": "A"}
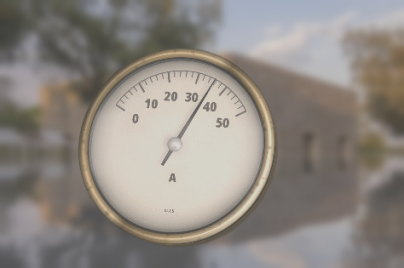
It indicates {"value": 36, "unit": "A"}
